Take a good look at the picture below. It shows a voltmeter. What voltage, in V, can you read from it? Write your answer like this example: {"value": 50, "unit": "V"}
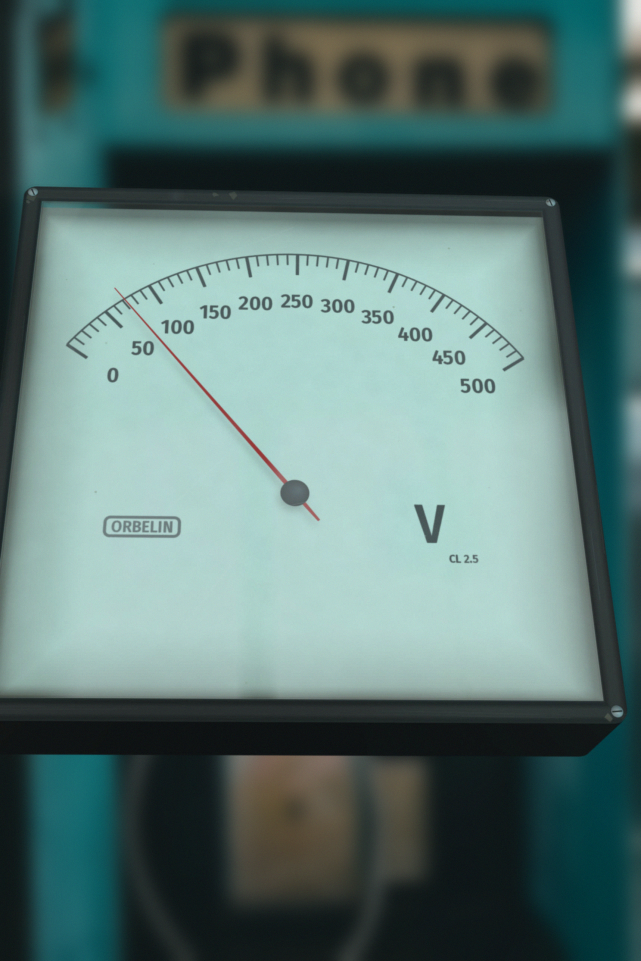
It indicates {"value": 70, "unit": "V"}
